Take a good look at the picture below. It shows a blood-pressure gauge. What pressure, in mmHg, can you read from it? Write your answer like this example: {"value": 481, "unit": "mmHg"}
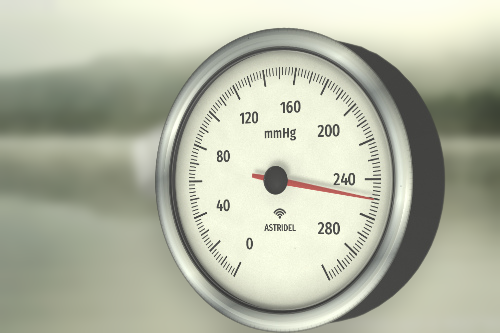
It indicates {"value": 250, "unit": "mmHg"}
